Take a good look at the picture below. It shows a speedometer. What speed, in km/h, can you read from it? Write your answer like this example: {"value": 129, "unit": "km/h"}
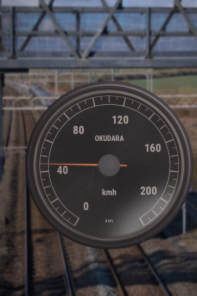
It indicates {"value": 45, "unit": "km/h"}
